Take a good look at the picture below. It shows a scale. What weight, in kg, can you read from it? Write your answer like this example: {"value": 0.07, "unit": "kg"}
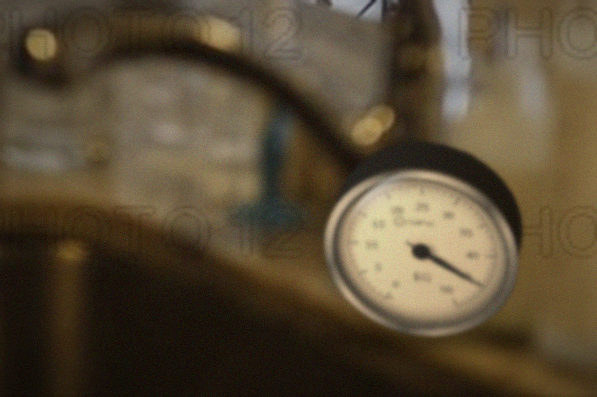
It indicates {"value": 45, "unit": "kg"}
